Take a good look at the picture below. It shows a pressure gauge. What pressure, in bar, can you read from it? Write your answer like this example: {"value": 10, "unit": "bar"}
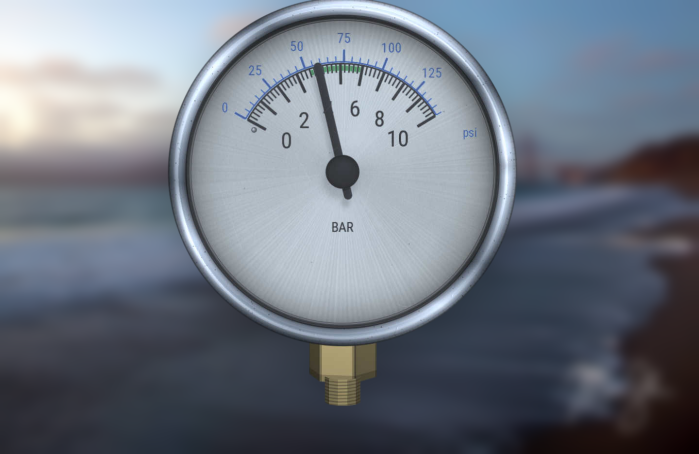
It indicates {"value": 4, "unit": "bar"}
